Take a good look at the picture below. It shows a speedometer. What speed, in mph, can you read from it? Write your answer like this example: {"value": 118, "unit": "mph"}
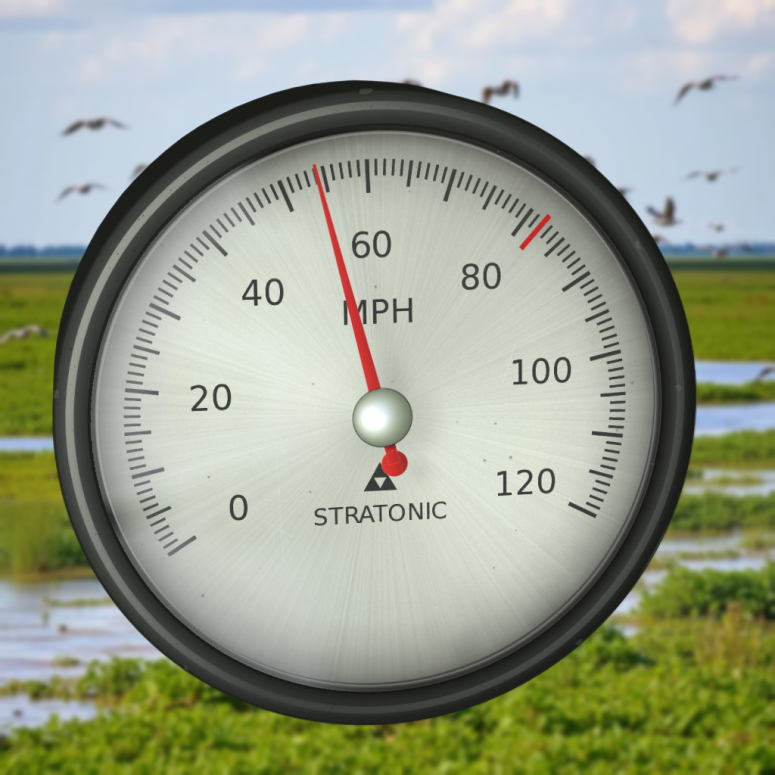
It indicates {"value": 54, "unit": "mph"}
